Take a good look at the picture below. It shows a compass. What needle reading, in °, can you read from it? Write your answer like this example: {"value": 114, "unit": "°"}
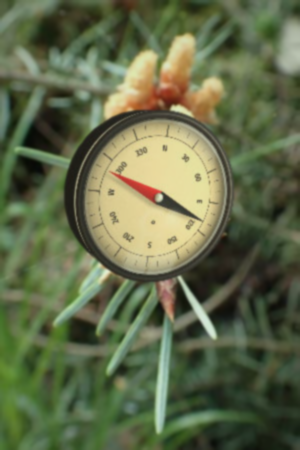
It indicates {"value": 290, "unit": "°"}
